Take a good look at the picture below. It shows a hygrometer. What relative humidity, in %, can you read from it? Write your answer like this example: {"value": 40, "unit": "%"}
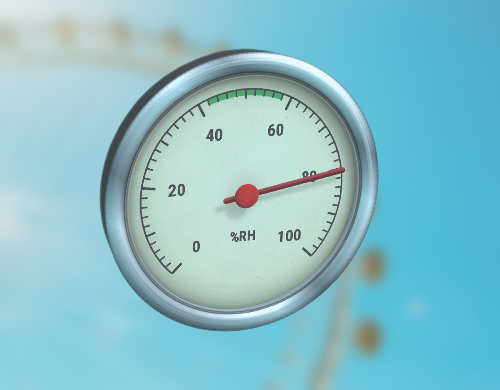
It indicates {"value": 80, "unit": "%"}
